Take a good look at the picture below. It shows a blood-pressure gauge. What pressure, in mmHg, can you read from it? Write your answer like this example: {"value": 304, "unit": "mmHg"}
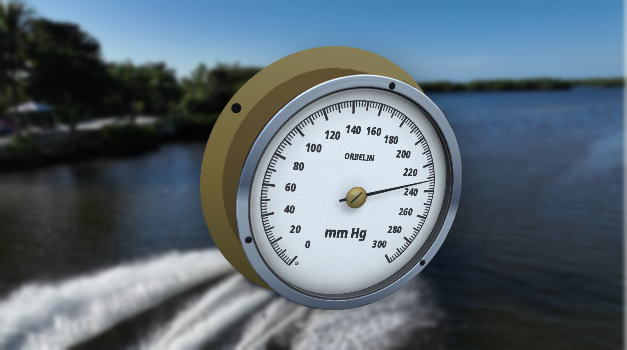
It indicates {"value": 230, "unit": "mmHg"}
